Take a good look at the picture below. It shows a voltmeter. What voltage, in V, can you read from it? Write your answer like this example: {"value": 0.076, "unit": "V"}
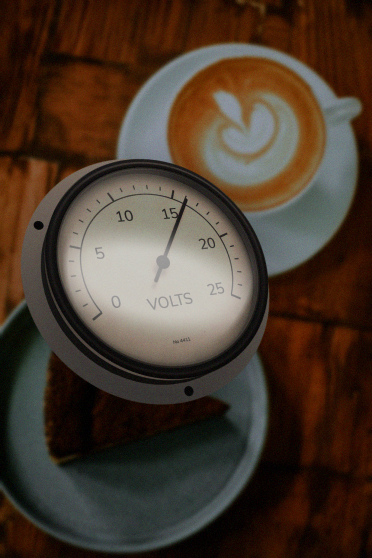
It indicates {"value": 16, "unit": "V"}
